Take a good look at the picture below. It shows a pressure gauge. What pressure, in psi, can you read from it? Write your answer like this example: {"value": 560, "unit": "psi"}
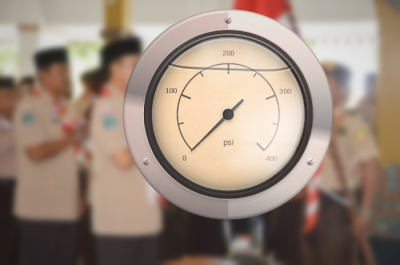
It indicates {"value": 0, "unit": "psi"}
